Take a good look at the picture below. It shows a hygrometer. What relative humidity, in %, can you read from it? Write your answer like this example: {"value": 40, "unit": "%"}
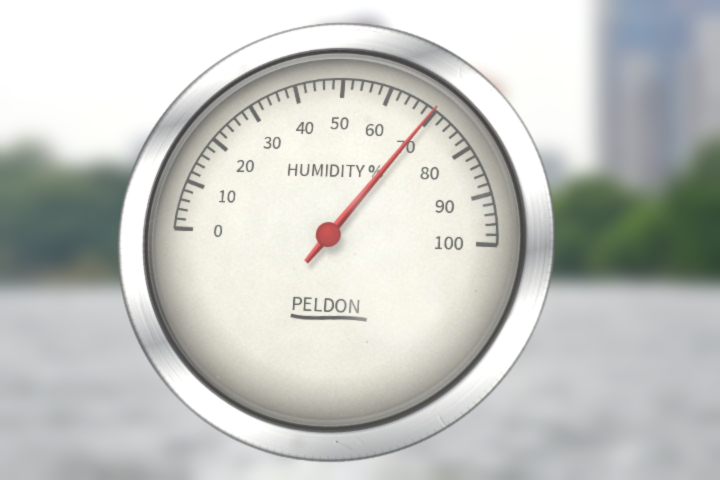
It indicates {"value": 70, "unit": "%"}
